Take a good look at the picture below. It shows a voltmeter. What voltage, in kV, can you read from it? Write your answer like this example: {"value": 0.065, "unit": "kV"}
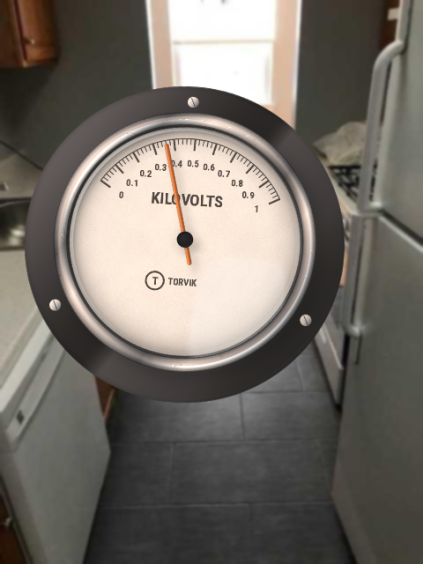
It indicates {"value": 0.36, "unit": "kV"}
